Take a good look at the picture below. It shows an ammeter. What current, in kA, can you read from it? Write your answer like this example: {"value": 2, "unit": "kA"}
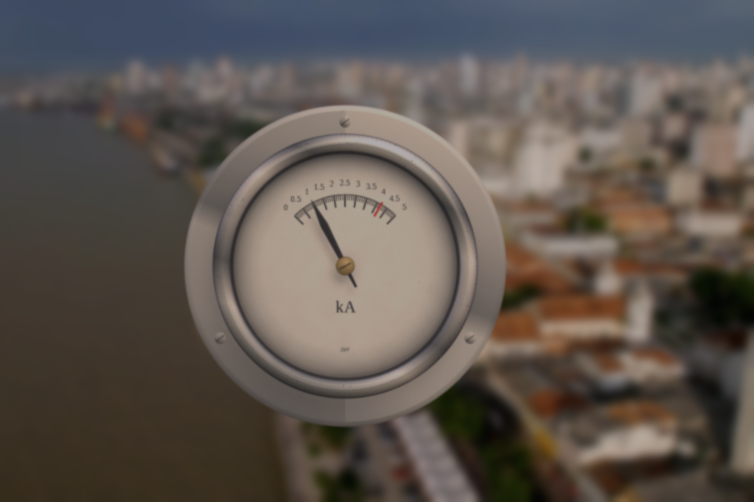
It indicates {"value": 1, "unit": "kA"}
